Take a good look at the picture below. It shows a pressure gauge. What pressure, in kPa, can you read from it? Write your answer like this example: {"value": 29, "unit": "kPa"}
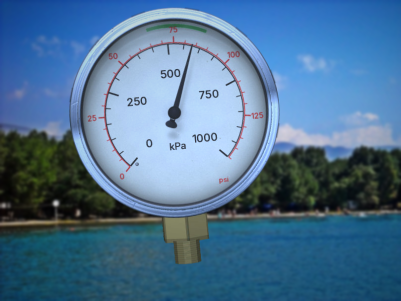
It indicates {"value": 575, "unit": "kPa"}
